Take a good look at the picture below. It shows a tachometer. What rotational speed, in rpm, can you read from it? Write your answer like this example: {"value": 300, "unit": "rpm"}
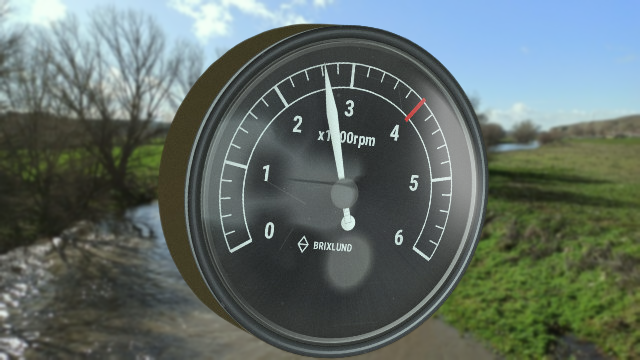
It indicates {"value": 2600, "unit": "rpm"}
